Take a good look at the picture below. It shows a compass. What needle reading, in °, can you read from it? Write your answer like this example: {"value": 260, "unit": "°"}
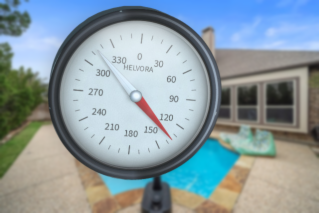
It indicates {"value": 135, "unit": "°"}
